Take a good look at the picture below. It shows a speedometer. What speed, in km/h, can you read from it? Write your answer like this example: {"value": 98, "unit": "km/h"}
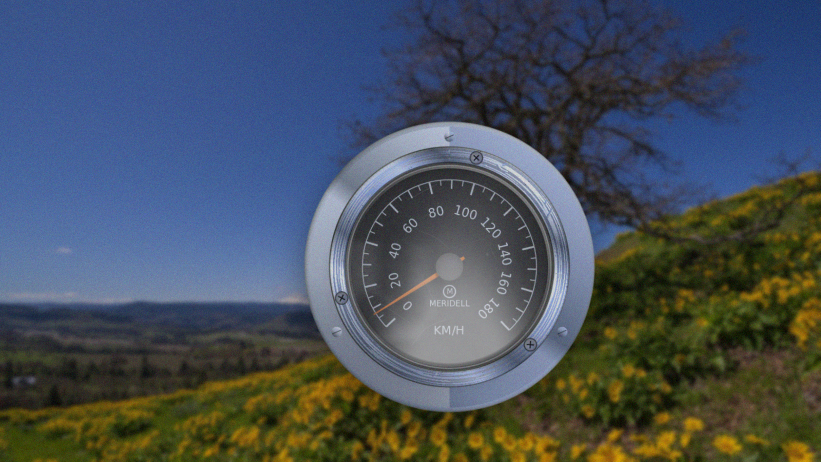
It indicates {"value": 7.5, "unit": "km/h"}
